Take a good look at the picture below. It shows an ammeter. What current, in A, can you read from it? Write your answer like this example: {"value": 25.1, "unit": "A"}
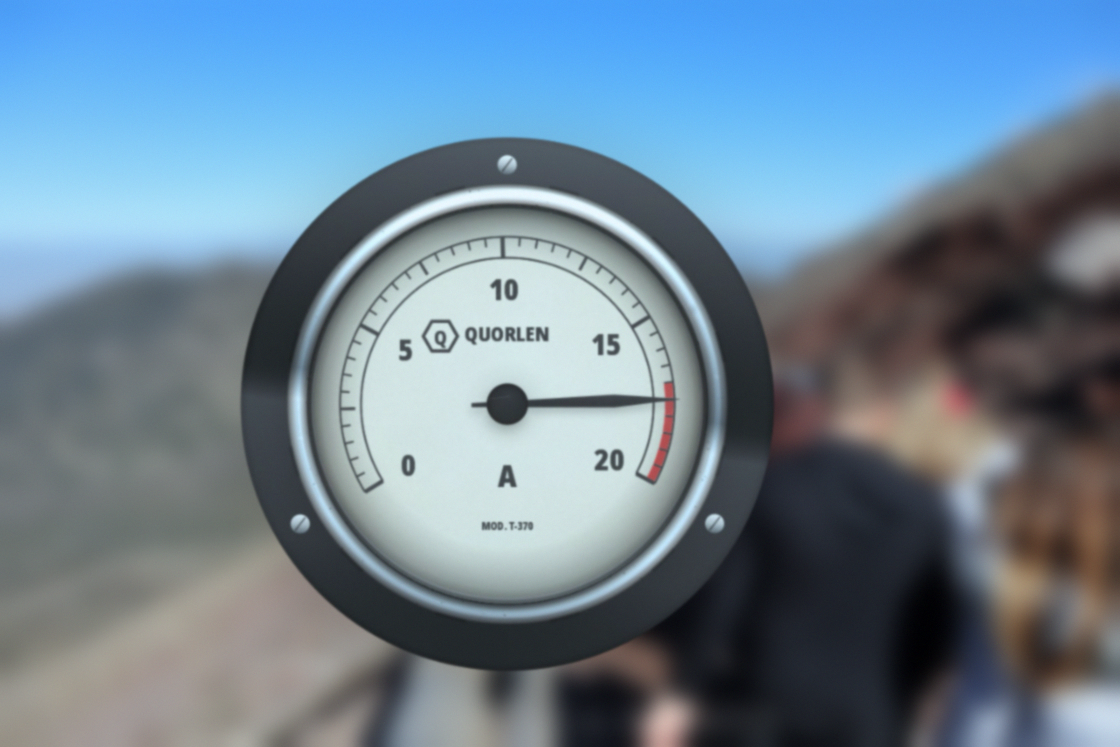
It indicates {"value": 17.5, "unit": "A"}
